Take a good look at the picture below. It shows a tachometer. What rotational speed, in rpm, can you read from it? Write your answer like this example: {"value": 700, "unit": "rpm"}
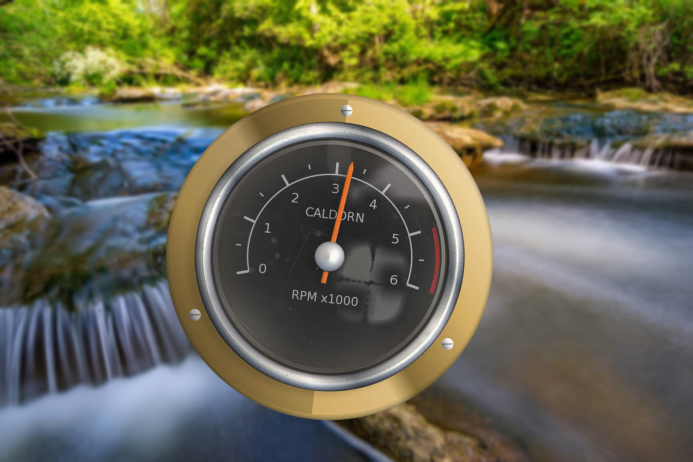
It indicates {"value": 3250, "unit": "rpm"}
